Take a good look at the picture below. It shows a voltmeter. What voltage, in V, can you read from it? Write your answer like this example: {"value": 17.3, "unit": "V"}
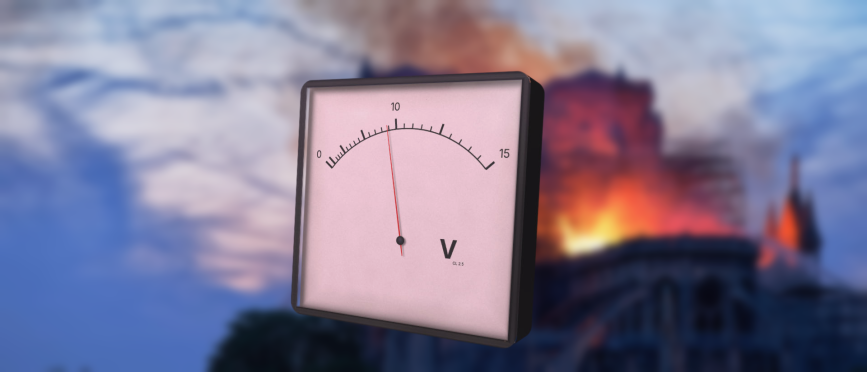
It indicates {"value": 9.5, "unit": "V"}
